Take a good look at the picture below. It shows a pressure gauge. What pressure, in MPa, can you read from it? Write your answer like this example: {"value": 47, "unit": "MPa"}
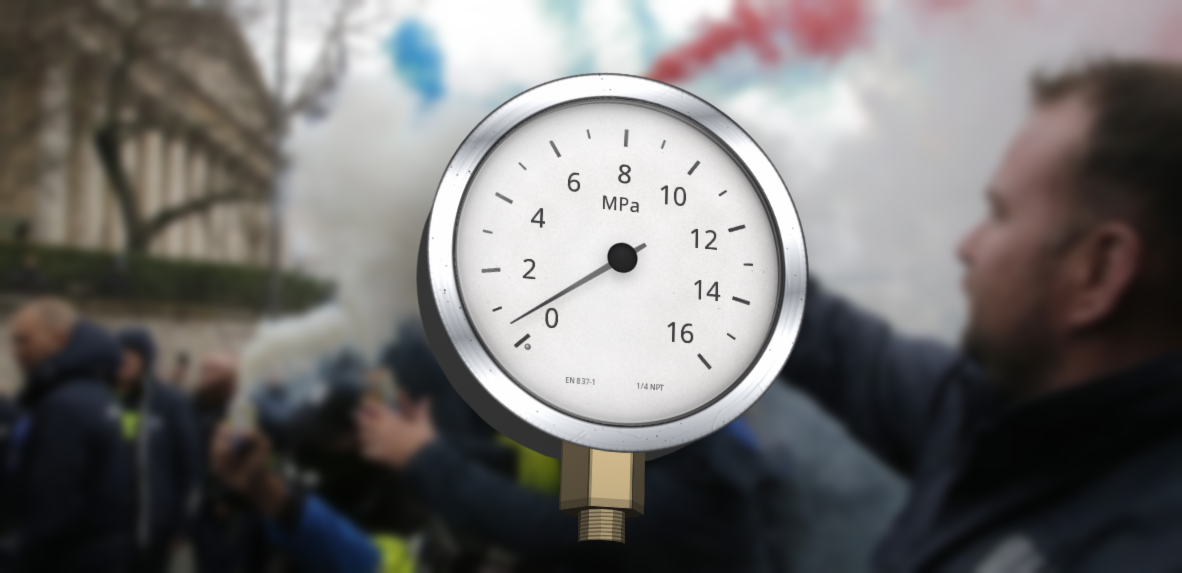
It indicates {"value": 0.5, "unit": "MPa"}
